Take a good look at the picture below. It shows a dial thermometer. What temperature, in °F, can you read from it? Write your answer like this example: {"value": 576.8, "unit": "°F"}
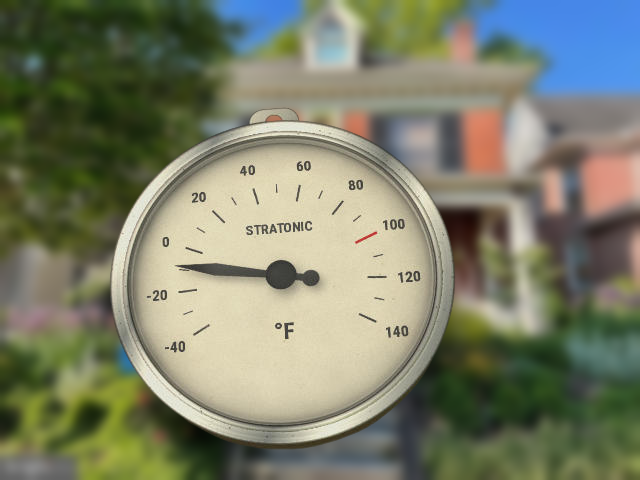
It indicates {"value": -10, "unit": "°F"}
